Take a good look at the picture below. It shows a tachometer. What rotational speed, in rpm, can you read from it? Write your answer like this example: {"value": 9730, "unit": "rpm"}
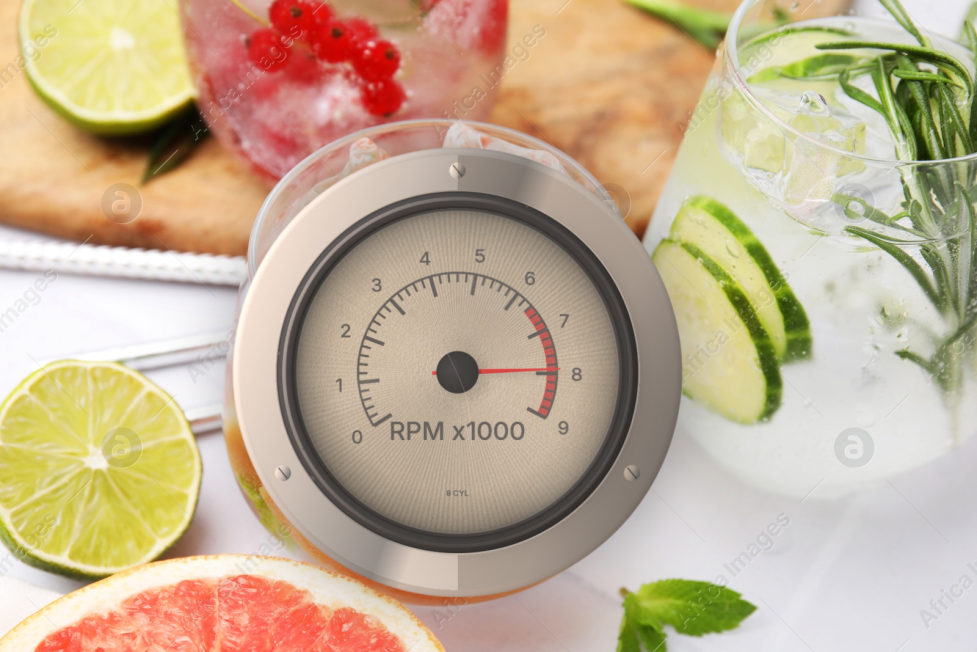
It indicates {"value": 7900, "unit": "rpm"}
